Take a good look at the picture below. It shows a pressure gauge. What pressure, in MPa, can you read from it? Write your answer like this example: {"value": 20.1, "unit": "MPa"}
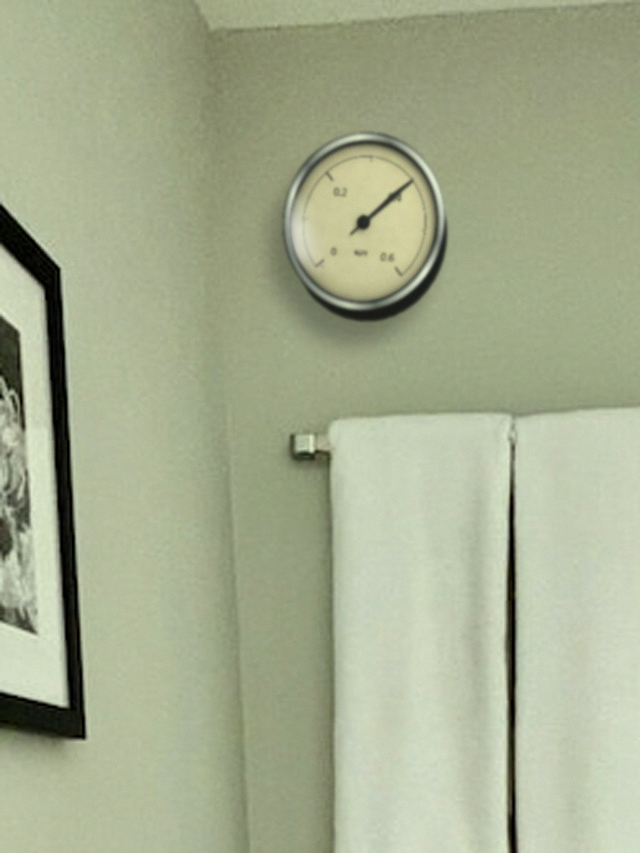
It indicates {"value": 0.4, "unit": "MPa"}
